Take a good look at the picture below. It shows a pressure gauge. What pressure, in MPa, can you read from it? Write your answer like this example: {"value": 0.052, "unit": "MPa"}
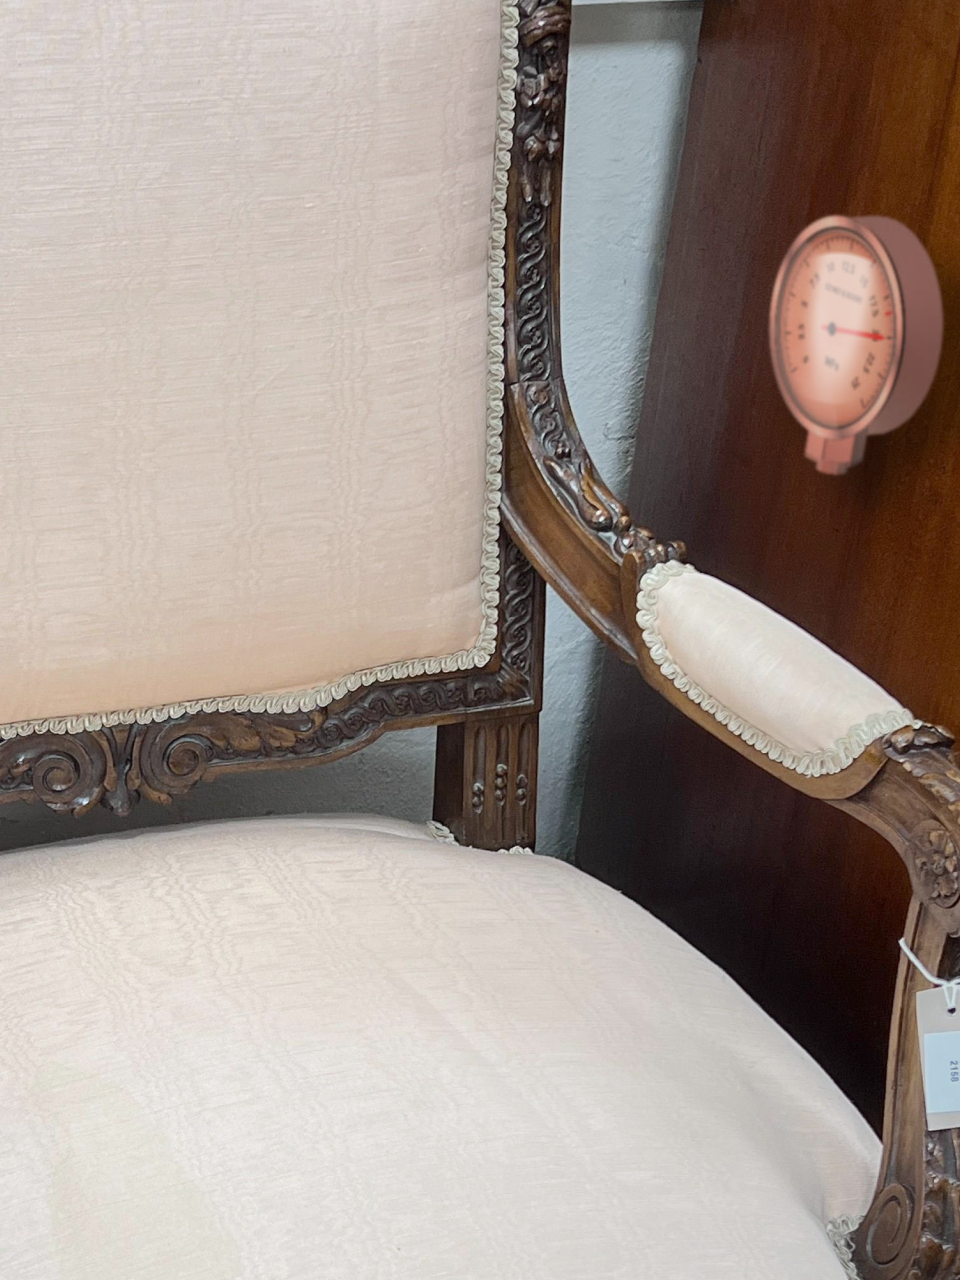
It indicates {"value": 20, "unit": "MPa"}
